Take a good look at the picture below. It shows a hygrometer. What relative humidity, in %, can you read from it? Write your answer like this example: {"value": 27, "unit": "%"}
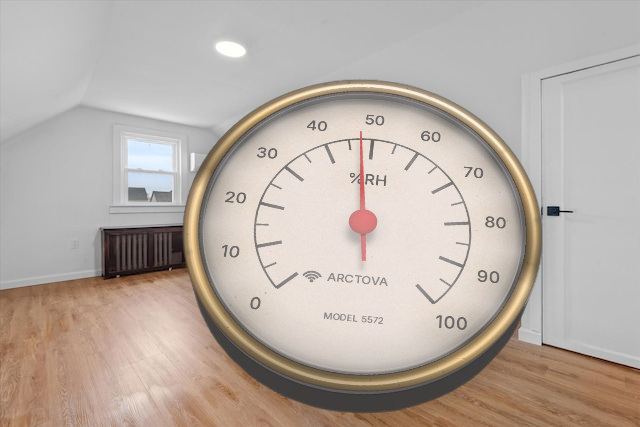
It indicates {"value": 47.5, "unit": "%"}
